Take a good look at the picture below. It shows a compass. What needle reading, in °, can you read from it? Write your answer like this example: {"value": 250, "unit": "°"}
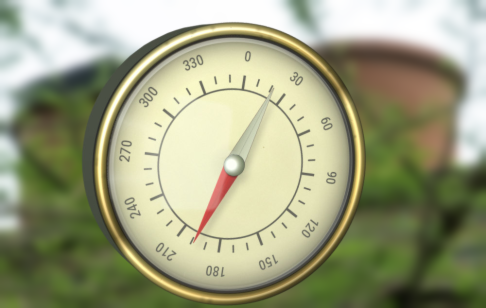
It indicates {"value": 200, "unit": "°"}
